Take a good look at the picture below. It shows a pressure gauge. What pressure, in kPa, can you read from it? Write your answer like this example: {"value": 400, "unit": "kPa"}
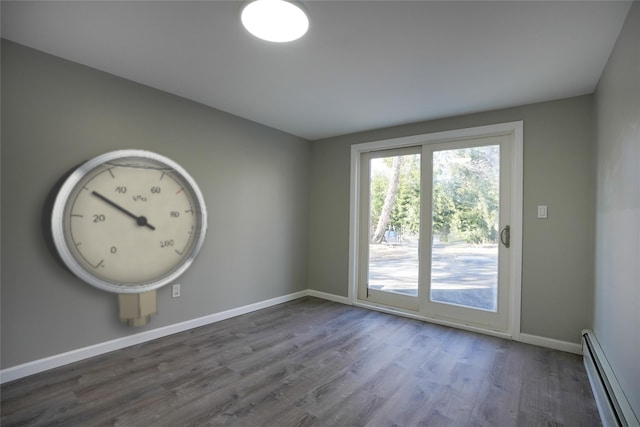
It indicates {"value": 30, "unit": "kPa"}
